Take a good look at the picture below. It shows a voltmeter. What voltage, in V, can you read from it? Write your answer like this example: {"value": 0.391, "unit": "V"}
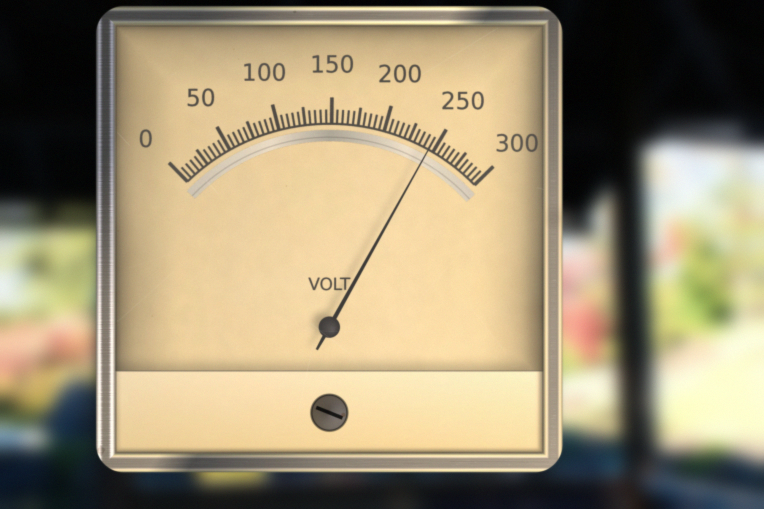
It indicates {"value": 245, "unit": "V"}
